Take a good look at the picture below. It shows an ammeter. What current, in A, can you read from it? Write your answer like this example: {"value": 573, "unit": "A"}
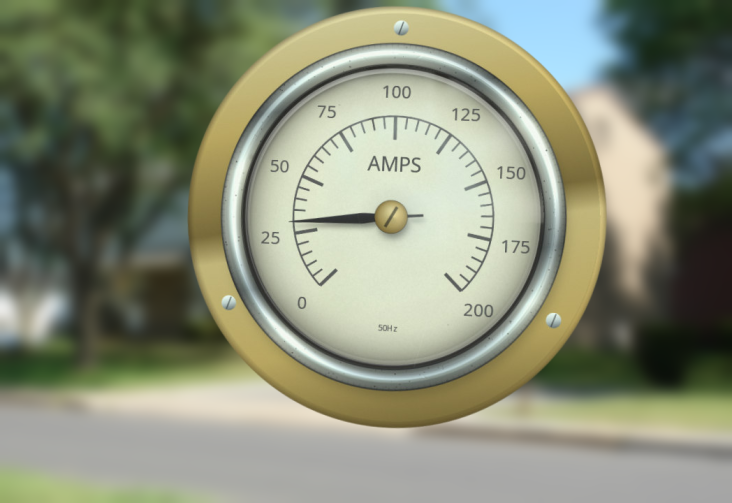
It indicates {"value": 30, "unit": "A"}
